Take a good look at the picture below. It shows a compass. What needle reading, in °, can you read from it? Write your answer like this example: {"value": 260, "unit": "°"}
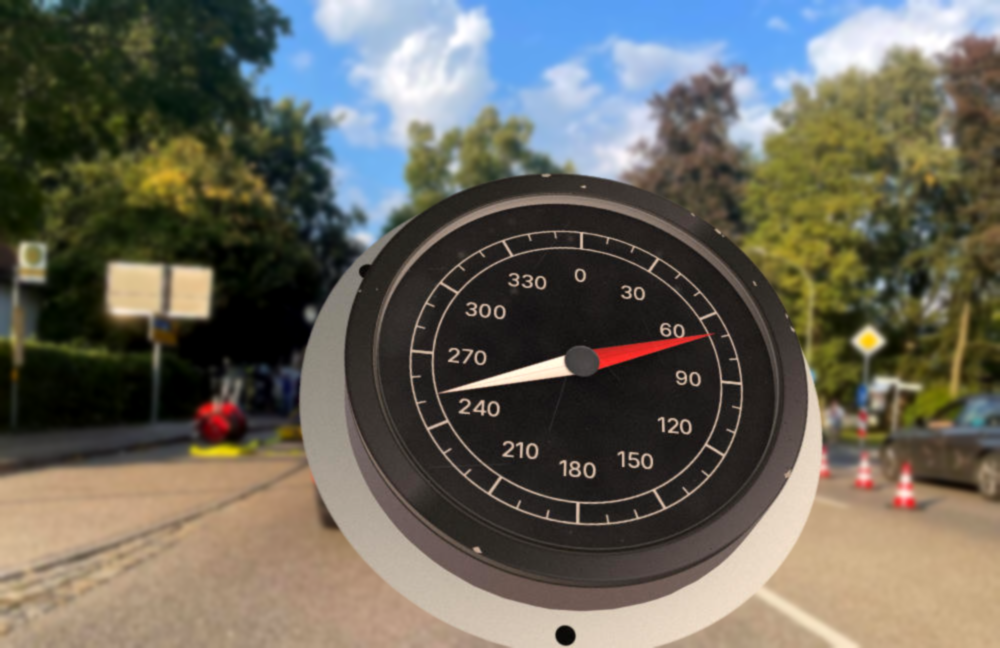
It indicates {"value": 70, "unit": "°"}
